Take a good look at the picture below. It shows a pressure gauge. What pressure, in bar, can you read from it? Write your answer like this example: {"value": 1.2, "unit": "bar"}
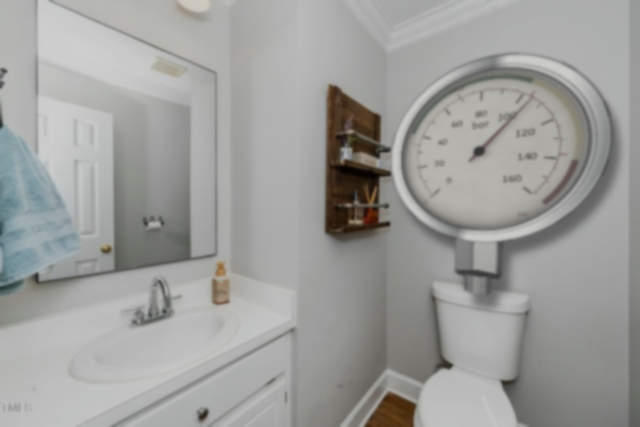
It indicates {"value": 105, "unit": "bar"}
